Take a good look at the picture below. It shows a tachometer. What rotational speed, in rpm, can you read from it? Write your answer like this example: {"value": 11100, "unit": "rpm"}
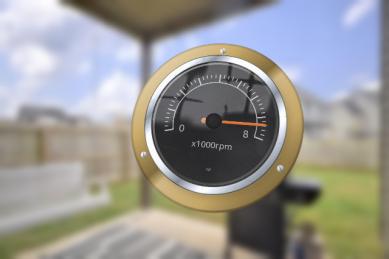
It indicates {"value": 7400, "unit": "rpm"}
